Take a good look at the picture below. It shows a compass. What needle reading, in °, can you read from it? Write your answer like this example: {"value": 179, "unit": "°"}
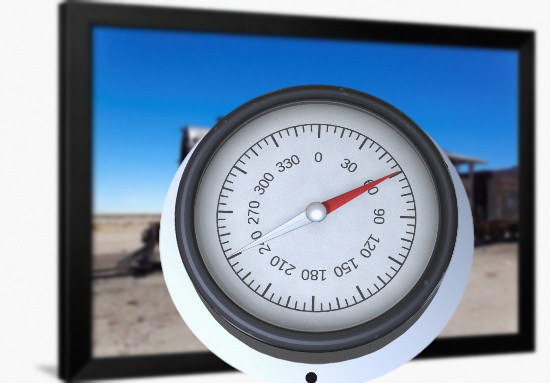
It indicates {"value": 60, "unit": "°"}
